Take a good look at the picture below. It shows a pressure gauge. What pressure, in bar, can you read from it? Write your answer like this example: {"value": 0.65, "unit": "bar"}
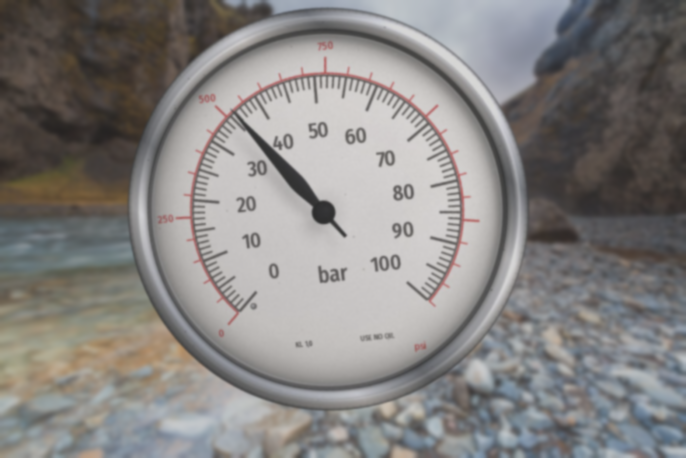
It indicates {"value": 36, "unit": "bar"}
